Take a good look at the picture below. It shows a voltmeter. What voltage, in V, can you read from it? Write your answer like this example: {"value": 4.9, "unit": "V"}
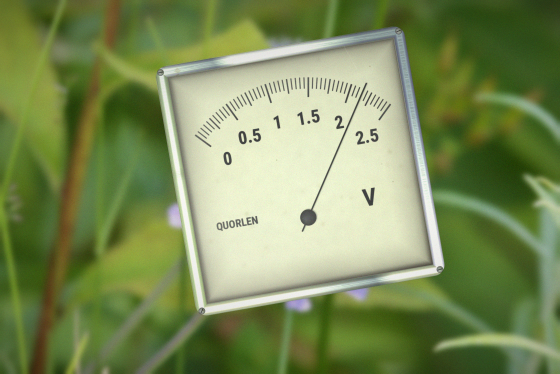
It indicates {"value": 2.15, "unit": "V"}
